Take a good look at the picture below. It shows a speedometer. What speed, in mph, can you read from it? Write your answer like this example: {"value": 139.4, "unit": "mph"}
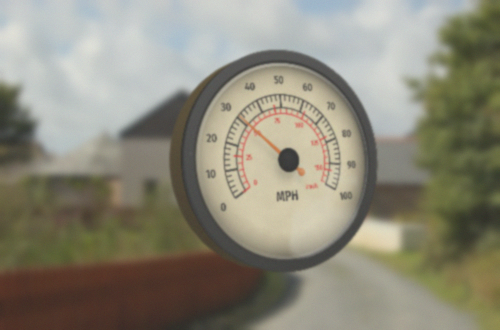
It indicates {"value": 30, "unit": "mph"}
